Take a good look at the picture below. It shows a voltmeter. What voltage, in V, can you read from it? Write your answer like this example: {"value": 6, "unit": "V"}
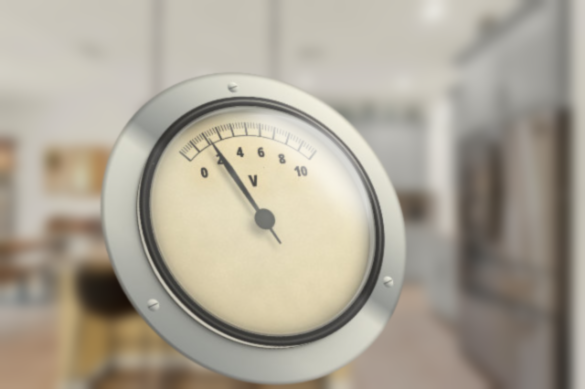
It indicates {"value": 2, "unit": "V"}
